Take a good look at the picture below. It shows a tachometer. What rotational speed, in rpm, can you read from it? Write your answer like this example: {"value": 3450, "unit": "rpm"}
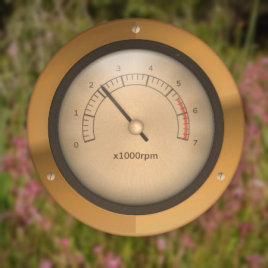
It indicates {"value": 2200, "unit": "rpm"}
